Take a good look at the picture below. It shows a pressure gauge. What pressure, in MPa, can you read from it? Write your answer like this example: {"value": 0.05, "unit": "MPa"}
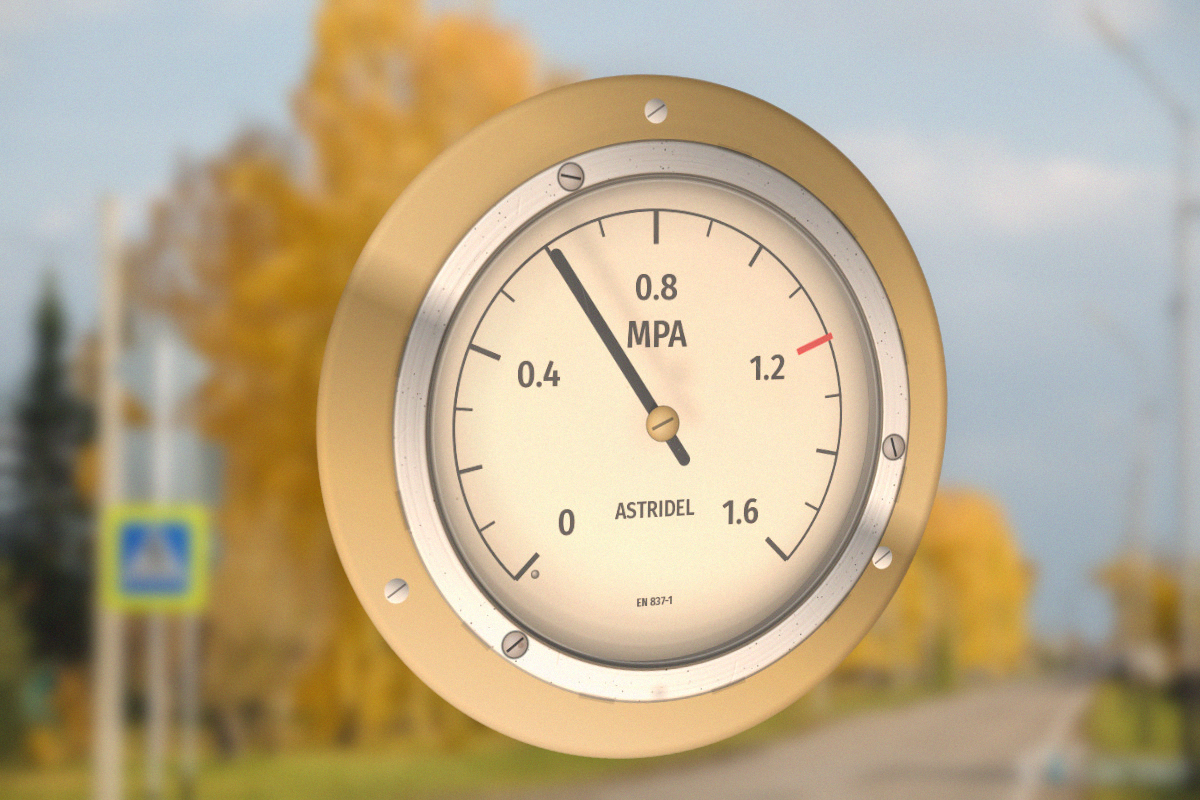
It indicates {"value": 0.6, "unit": "MPa"}
